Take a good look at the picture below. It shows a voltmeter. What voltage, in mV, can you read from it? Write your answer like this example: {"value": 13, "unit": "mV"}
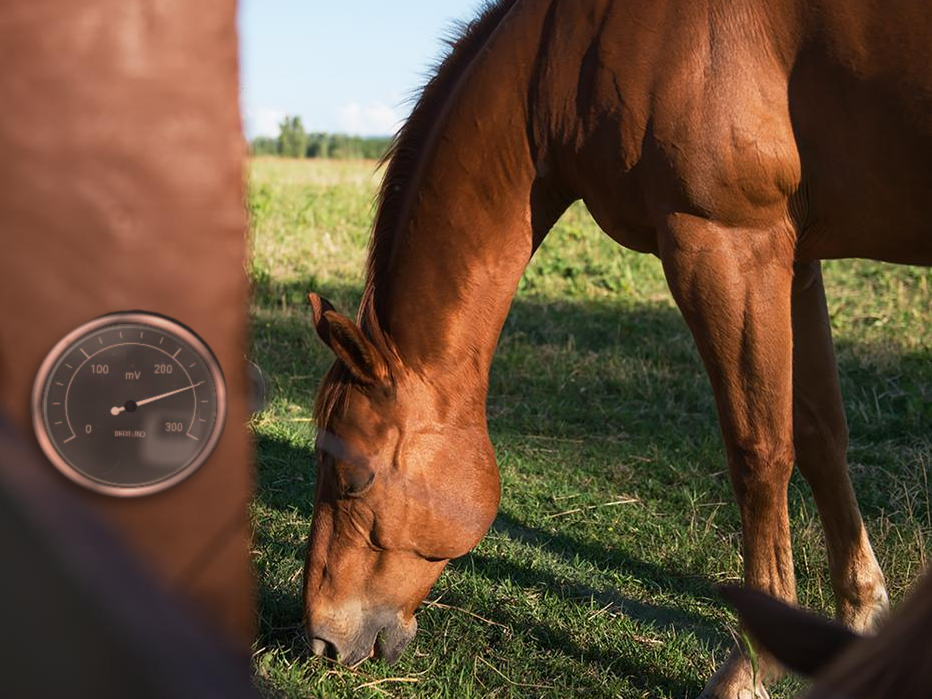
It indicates {"value": 240, "unit": "mV"}
